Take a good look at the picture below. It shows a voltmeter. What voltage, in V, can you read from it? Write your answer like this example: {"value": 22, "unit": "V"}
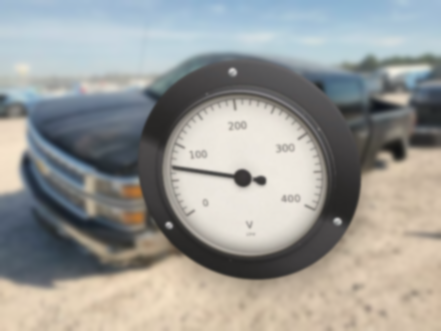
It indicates {"value": 70, "unit": "V"}
